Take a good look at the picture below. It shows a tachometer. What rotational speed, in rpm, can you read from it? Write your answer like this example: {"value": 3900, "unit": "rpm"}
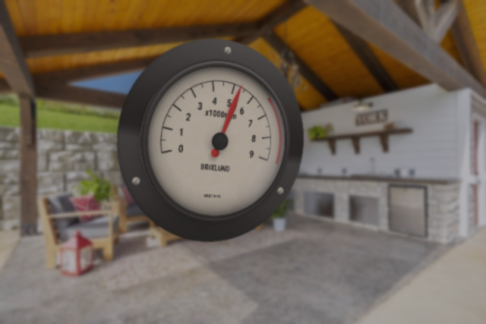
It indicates {"value": 5250, "unit": "rpm"}
